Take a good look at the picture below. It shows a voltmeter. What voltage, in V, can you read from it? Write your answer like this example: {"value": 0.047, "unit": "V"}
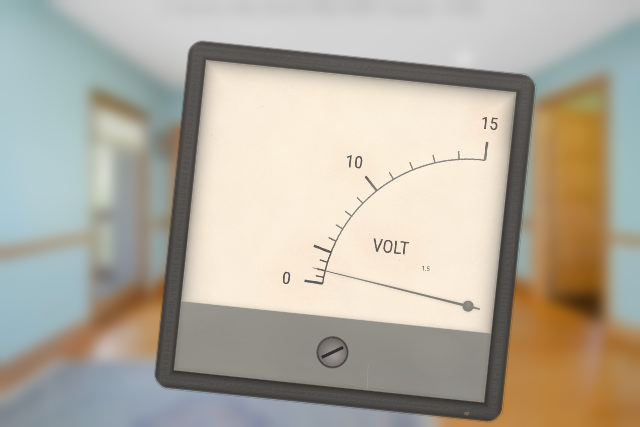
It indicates {"value": 3, "unit": "V"}
